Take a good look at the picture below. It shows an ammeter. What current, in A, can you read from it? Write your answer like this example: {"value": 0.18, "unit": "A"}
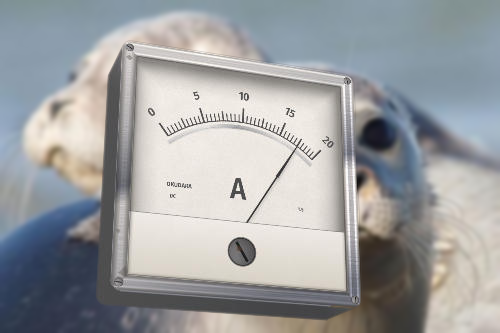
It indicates {"value": 17.5, "unit": "A"}
